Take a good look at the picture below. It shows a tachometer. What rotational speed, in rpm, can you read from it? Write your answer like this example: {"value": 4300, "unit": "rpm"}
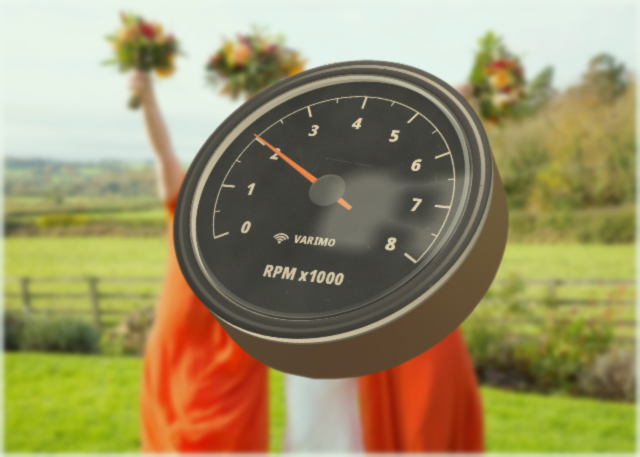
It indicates {"value": 2000, "unit": "rpm"}
